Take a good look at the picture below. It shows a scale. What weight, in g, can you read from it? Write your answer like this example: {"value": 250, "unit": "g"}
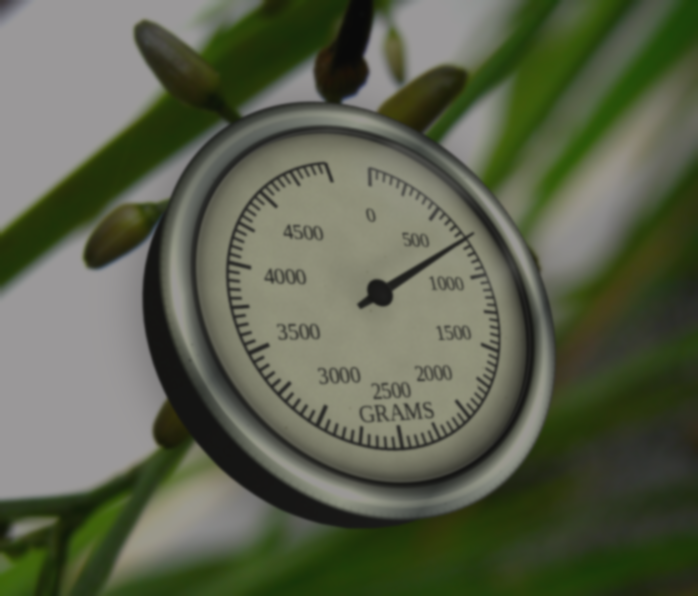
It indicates {"value": 750, "unit": "g"}
